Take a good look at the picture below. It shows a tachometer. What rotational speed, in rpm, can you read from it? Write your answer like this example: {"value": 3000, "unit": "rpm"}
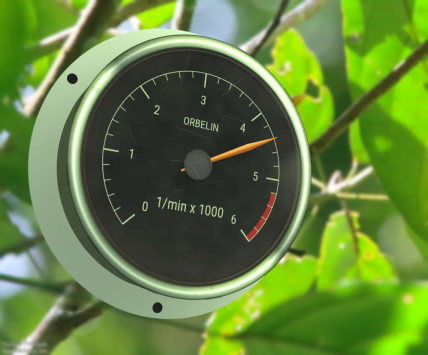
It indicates {"value": 4400, "unit": "rpm"}
